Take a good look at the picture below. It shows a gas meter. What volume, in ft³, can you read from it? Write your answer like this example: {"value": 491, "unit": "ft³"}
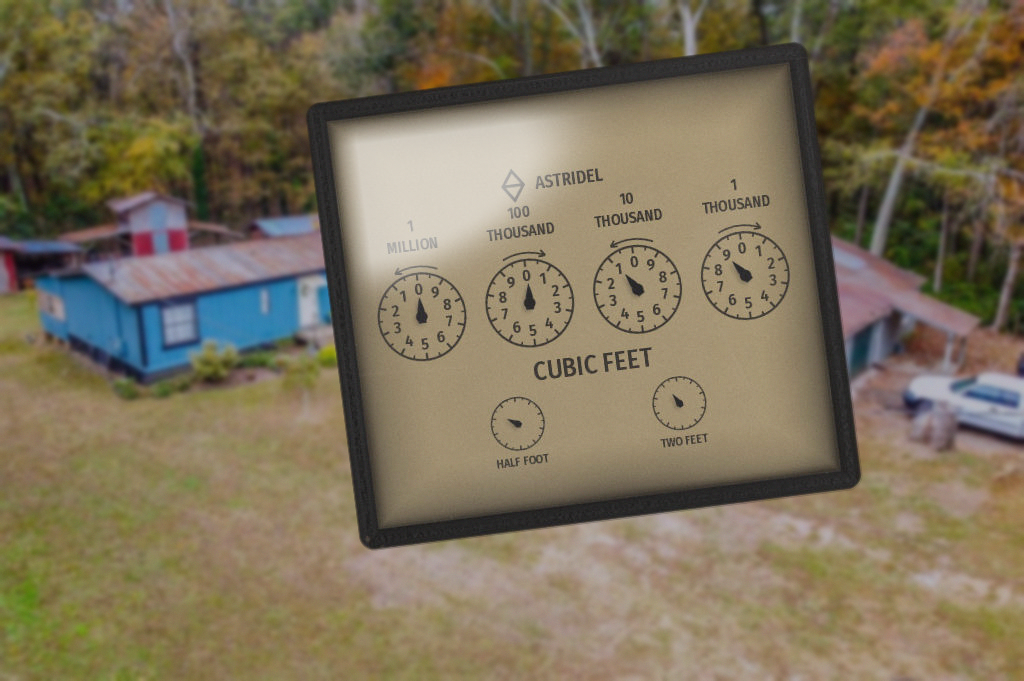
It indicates {"value": 900, "unit": "ft³"}
